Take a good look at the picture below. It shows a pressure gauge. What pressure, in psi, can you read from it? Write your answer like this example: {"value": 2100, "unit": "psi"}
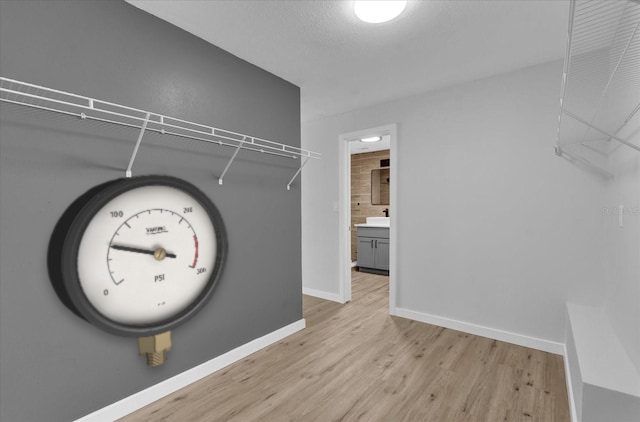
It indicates {"value": 60, "unit": "psi"}
